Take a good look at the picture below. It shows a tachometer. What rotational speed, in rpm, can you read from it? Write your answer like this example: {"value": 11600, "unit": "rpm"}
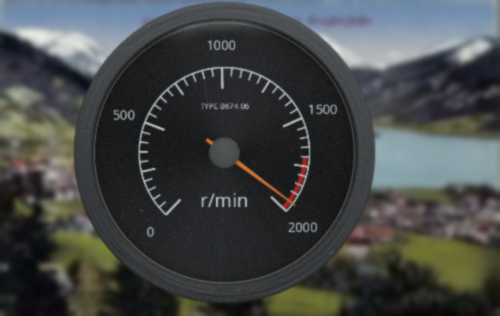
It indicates {"value": 1950, "unit": "rpm"}
